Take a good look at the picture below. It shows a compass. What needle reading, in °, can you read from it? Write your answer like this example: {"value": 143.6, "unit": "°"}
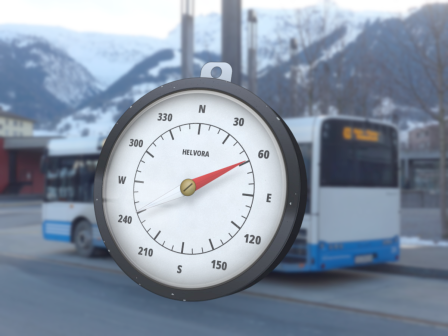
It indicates {"value": 60, "unit": "°"}
